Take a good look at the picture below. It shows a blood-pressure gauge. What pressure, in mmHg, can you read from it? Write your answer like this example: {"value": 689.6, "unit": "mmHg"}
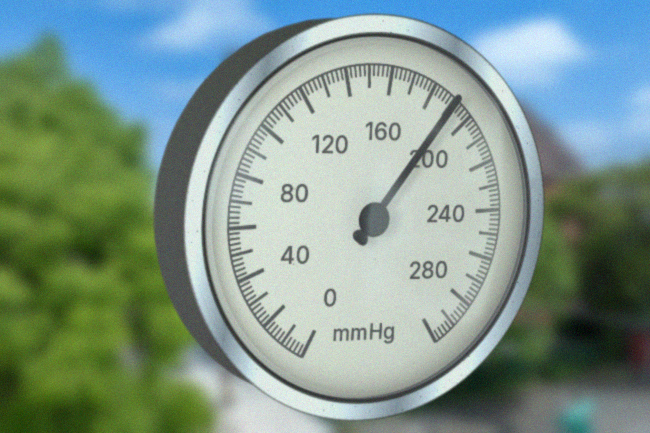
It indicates {"value": 190, "unit": "mmHg"}
